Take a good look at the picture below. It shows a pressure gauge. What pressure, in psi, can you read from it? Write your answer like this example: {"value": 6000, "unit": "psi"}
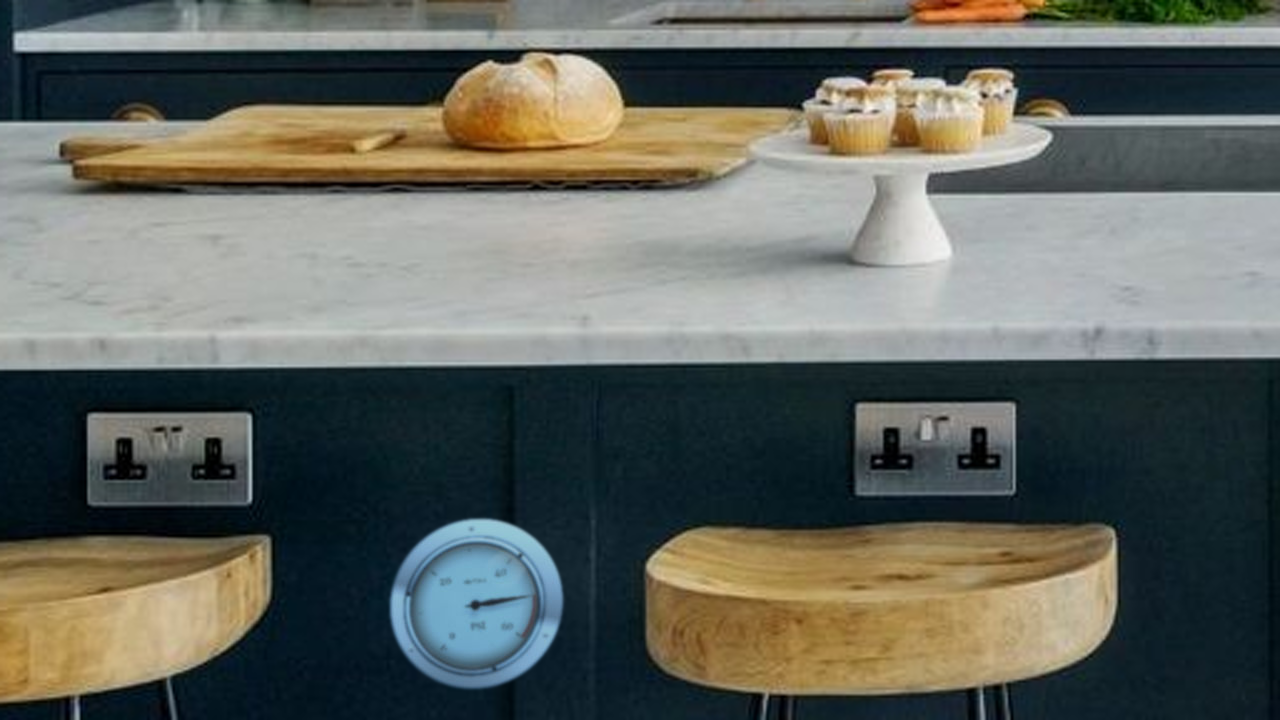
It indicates {"value": 50, "unit": "psi"}
